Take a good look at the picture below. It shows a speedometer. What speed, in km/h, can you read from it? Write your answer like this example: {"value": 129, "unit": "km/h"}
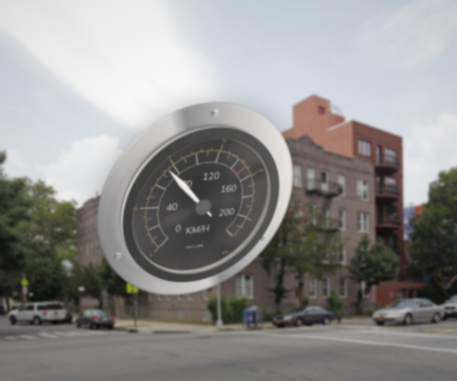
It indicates {"value": 75, "unit": "km/h"}
